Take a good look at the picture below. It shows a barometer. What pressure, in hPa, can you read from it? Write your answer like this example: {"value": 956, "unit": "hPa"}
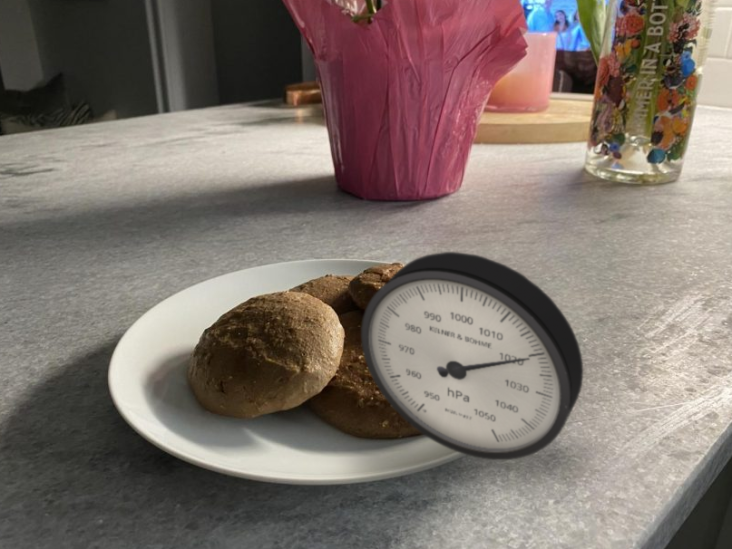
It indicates {"value": 1020, "unit": "hPa"}
